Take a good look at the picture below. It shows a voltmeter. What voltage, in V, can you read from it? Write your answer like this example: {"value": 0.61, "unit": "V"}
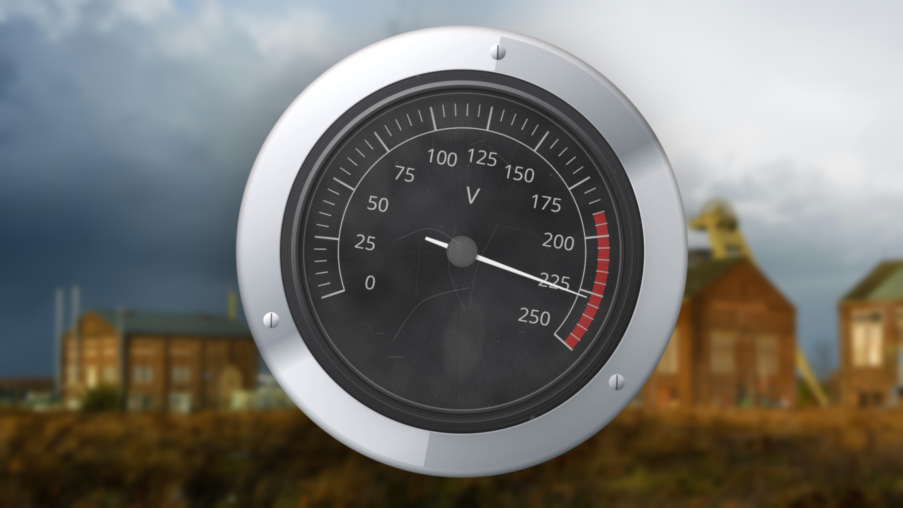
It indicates {"value": 227.5, "unit": "V"}
